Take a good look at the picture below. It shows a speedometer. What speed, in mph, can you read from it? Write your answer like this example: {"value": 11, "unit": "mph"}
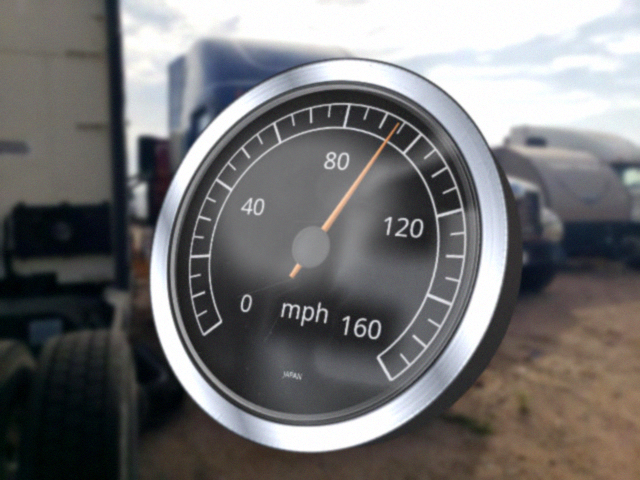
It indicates {"value": 95, "unit": "mph"}
